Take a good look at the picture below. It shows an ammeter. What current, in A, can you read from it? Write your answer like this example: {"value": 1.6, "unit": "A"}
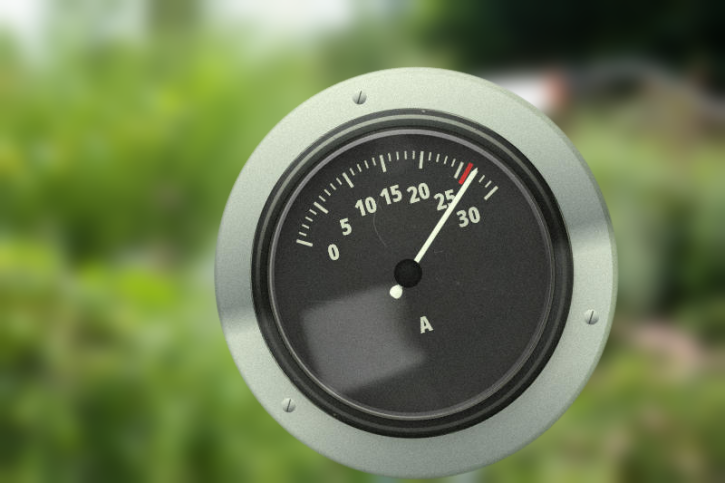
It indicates {"value": 27, "unit": "A"}
